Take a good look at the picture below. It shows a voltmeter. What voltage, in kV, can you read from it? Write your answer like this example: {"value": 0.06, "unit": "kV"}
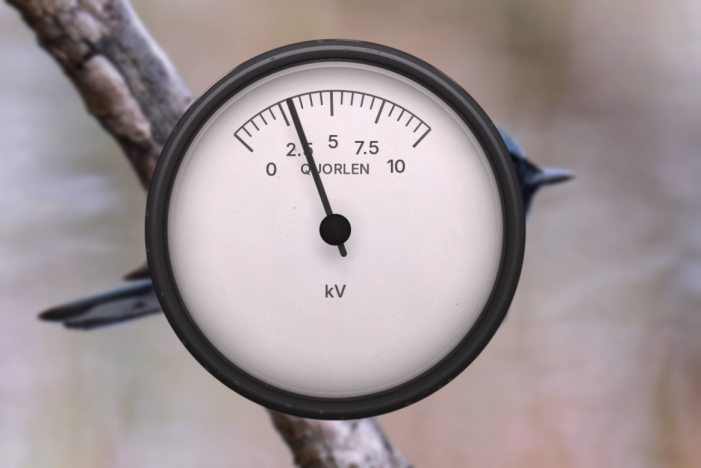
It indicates {"value": 3, "unit": "kV"}
